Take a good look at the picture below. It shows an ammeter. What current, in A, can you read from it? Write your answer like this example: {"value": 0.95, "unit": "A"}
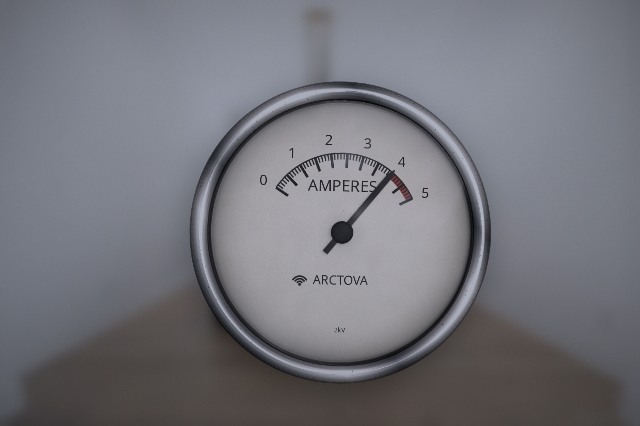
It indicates {"value": 4, "unit": "A"}
